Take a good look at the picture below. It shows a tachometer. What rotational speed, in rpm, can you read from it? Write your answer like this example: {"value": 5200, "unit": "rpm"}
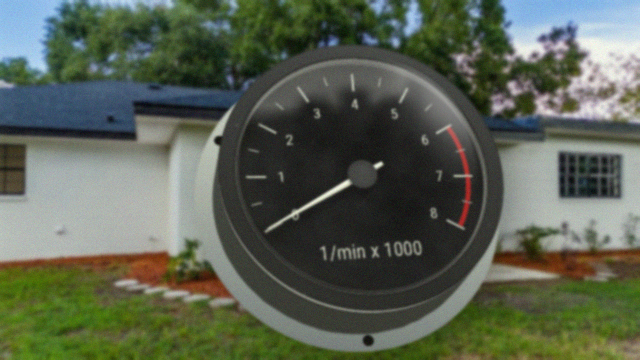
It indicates {"value": 0, "unit": "rpm"}
